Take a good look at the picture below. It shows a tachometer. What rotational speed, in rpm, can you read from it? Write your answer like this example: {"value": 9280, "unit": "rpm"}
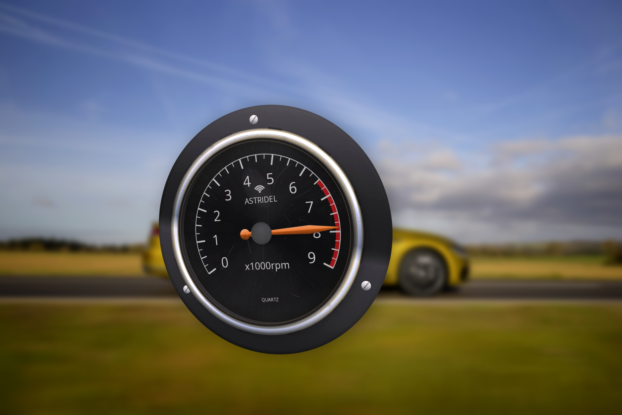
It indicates {"value": 7875, "unit": "rpm"}
